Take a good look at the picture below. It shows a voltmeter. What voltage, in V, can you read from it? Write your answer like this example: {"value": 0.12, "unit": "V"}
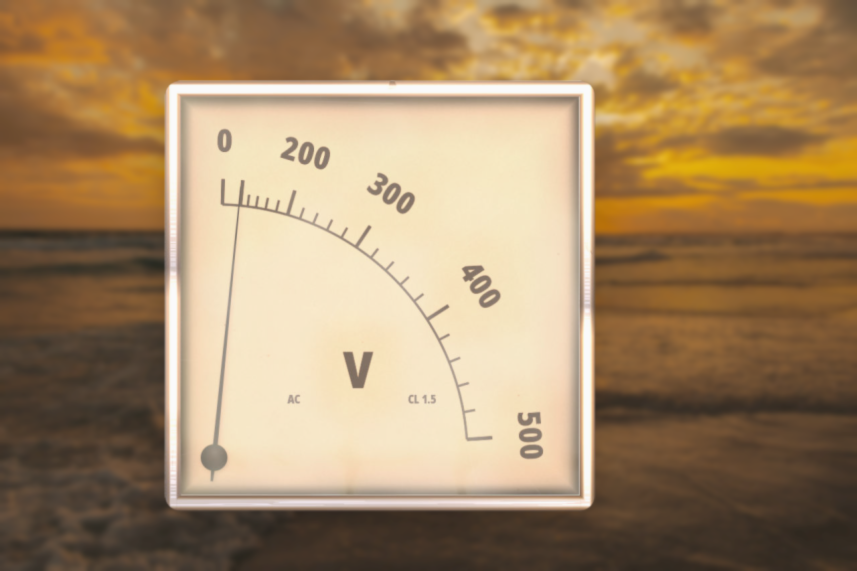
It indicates {"value": 100, "unit": "V"}
